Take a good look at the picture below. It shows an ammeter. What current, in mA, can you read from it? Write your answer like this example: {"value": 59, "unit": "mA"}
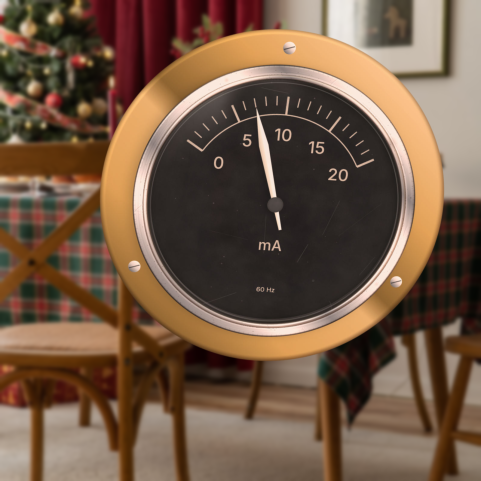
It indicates {"value": 7, "unit": "mA"}
